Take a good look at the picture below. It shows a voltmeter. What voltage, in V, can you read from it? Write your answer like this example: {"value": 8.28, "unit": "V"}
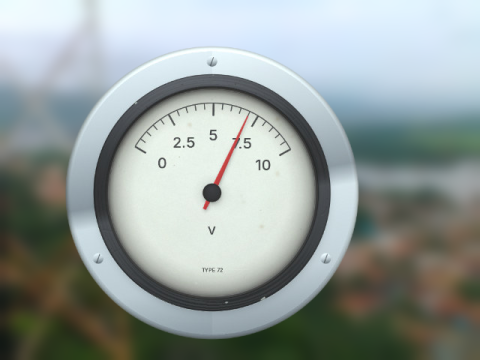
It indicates {"value": 7, "unit": "V"}
